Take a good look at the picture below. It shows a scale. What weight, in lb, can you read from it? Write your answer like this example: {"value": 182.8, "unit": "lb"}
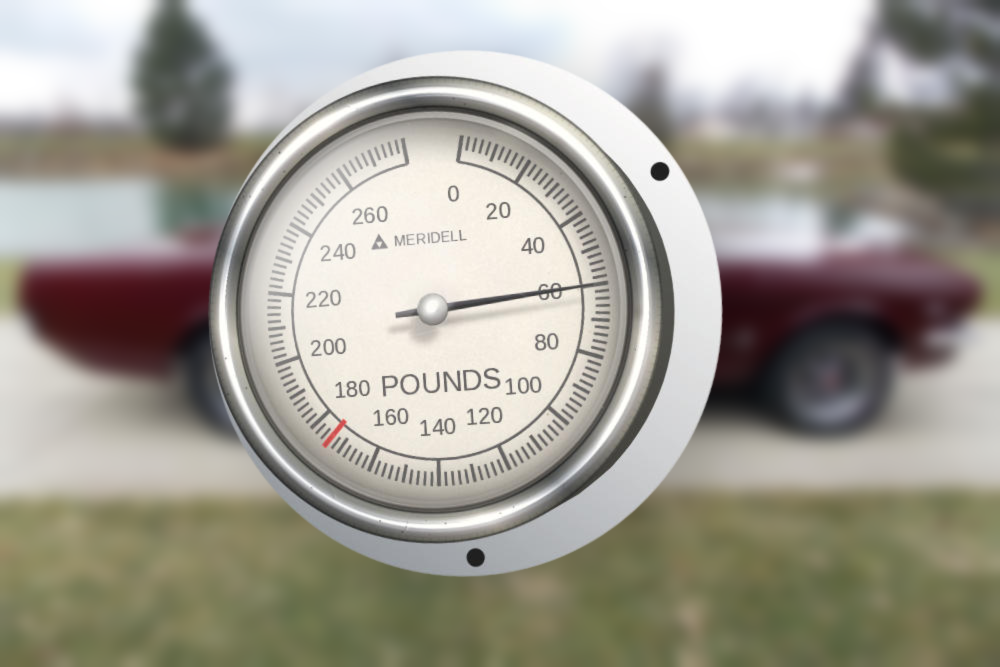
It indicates {"value": 60, "unit": "lb"}
